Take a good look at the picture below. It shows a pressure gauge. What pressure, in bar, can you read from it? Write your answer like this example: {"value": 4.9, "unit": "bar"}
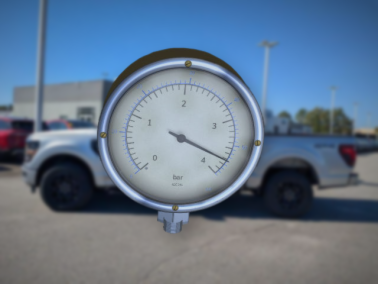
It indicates {"value": 3.7, "unit": "bar"}
